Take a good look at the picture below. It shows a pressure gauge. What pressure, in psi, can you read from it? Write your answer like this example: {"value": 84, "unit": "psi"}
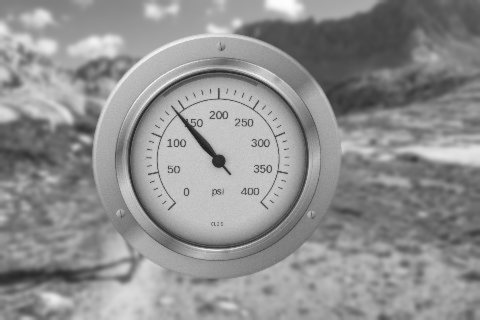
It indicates {"value": 140, "unit": "psi"}
